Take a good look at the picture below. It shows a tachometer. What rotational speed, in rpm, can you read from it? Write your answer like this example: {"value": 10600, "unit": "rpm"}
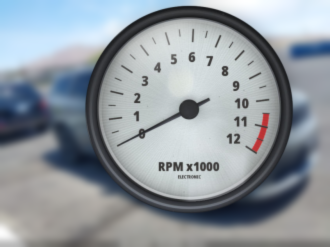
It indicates {"value": 0, "unit": "rpm"}
